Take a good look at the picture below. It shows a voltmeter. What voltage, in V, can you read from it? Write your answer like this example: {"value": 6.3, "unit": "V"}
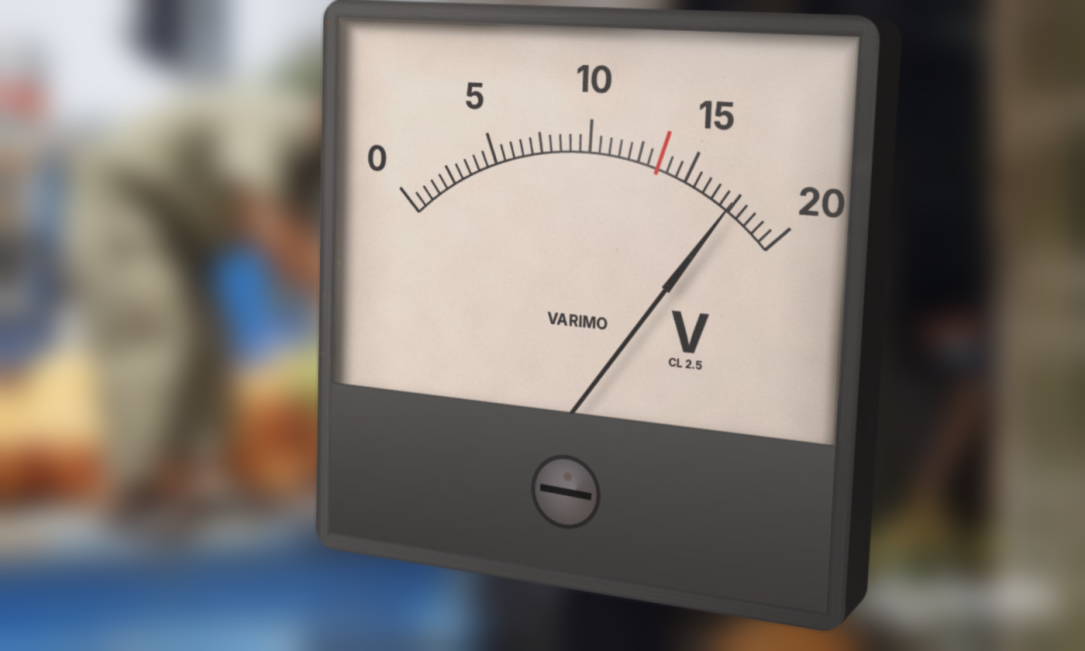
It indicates {"value": 17.5, "unit": "V"}
